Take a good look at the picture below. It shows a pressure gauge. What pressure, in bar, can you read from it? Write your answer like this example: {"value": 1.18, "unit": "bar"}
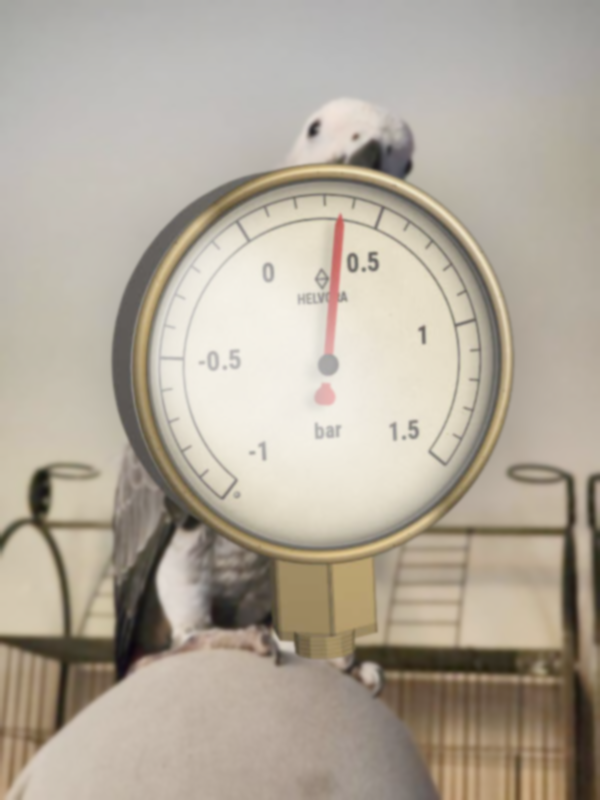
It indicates {"value": 0.35, "unit": "bar"}
